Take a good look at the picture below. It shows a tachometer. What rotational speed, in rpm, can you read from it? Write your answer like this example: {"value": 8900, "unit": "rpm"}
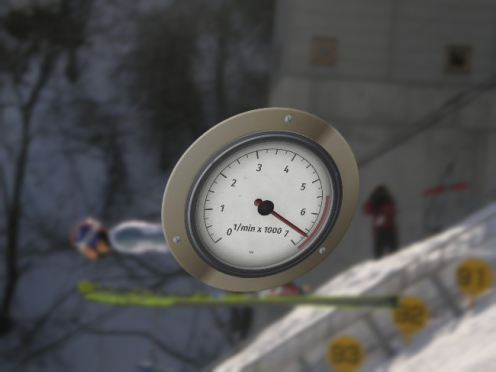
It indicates {"value": 6625, "unit": "rpm"}
